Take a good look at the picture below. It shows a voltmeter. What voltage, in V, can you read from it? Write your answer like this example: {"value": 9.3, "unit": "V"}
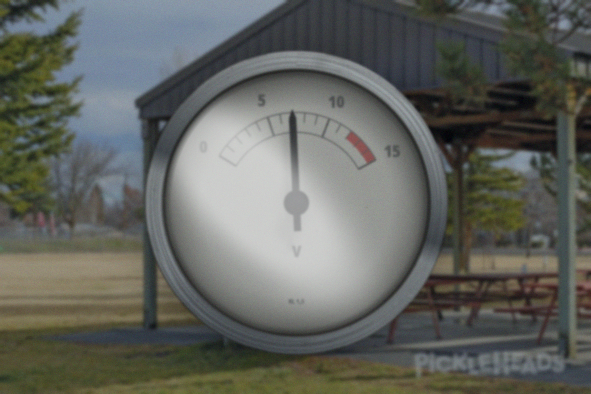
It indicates {"value": 7, "unit": "V"}
